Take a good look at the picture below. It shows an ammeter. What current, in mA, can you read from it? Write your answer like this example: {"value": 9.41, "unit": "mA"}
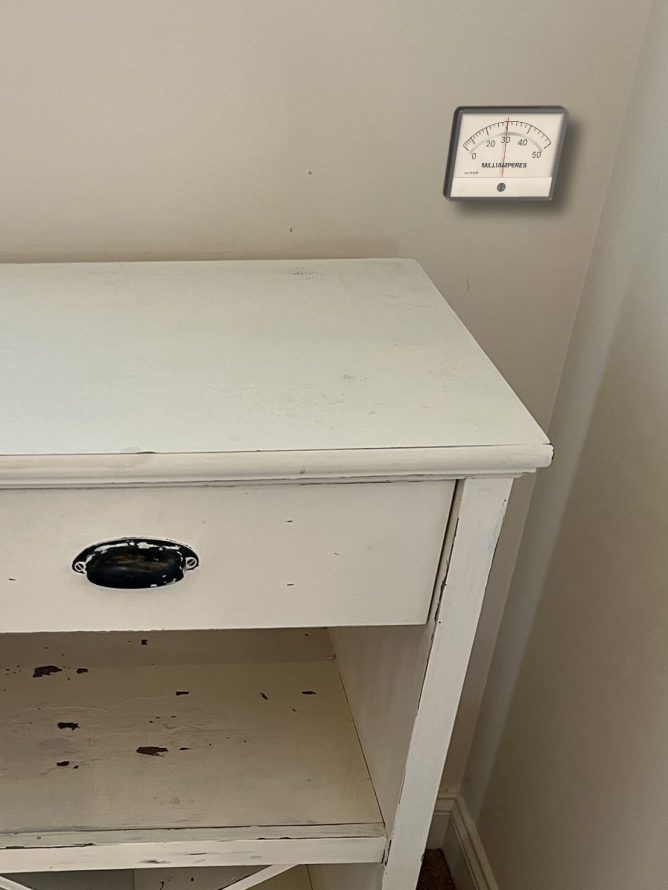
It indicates {"value": 30, "unit": "mA"}
